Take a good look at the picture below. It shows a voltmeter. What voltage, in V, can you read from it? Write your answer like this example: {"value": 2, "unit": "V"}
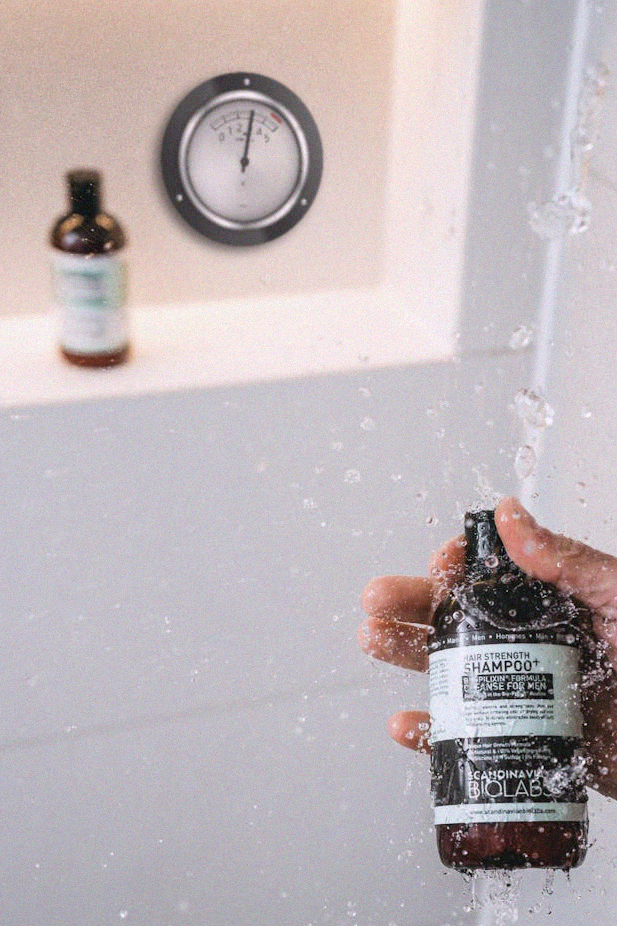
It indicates {"value": 3, "unit": "V"}
